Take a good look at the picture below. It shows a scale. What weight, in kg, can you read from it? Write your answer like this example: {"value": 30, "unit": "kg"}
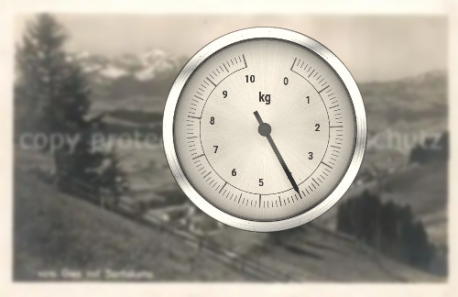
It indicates {"value": 4, "unit": "kg"}
